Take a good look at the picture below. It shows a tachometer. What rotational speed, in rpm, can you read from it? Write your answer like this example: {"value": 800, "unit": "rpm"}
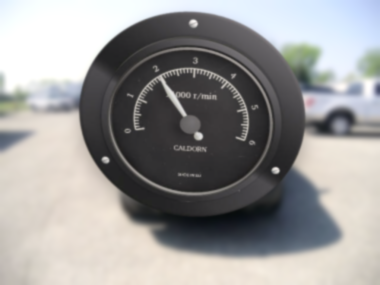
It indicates {"value": 2000, "unit": "rpm"}
